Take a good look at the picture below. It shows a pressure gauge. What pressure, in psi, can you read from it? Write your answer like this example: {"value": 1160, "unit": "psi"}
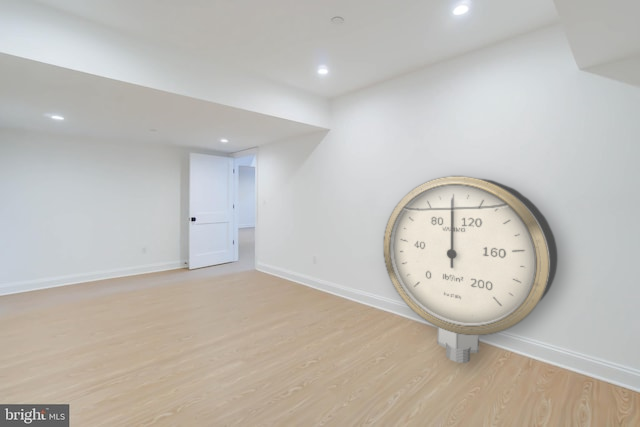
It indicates {"value": 100, "unit": "psi"}
